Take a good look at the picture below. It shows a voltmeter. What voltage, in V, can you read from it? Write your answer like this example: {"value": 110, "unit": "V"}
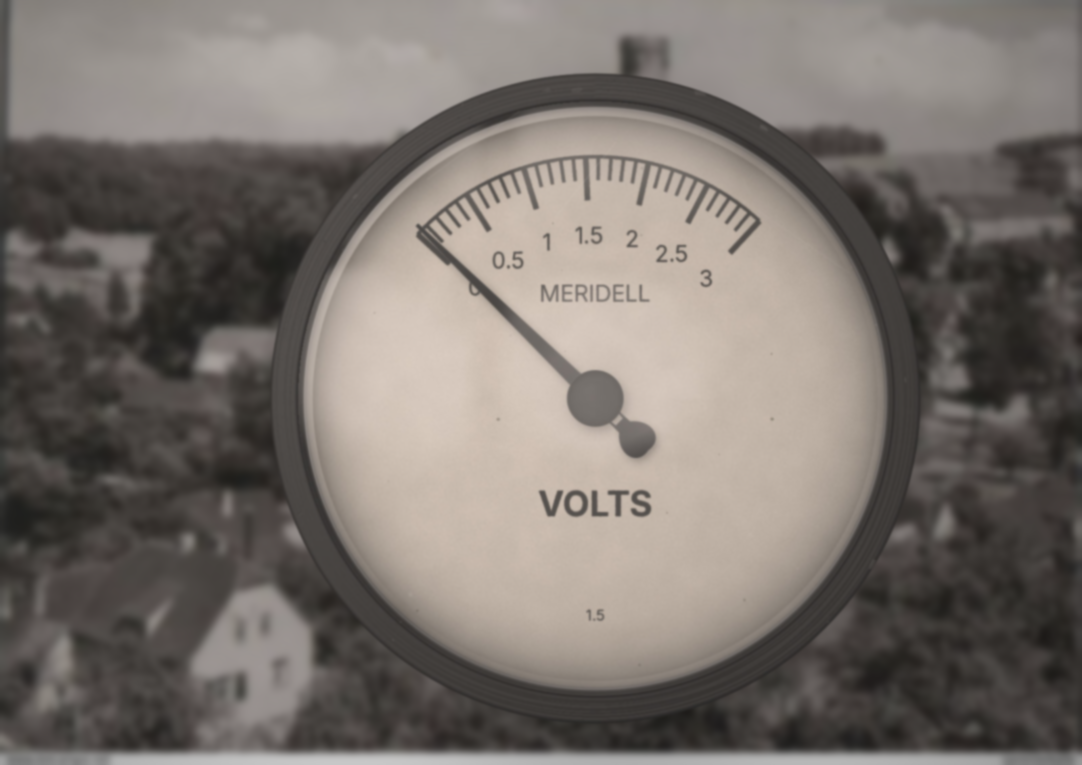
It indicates {"value": 0.05, "unit": "V"}
